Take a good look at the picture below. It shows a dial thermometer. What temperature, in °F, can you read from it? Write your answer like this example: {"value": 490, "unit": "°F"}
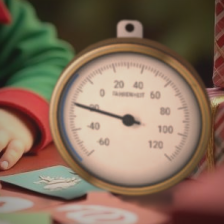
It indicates {"value": -20, "unit": "°F"}
